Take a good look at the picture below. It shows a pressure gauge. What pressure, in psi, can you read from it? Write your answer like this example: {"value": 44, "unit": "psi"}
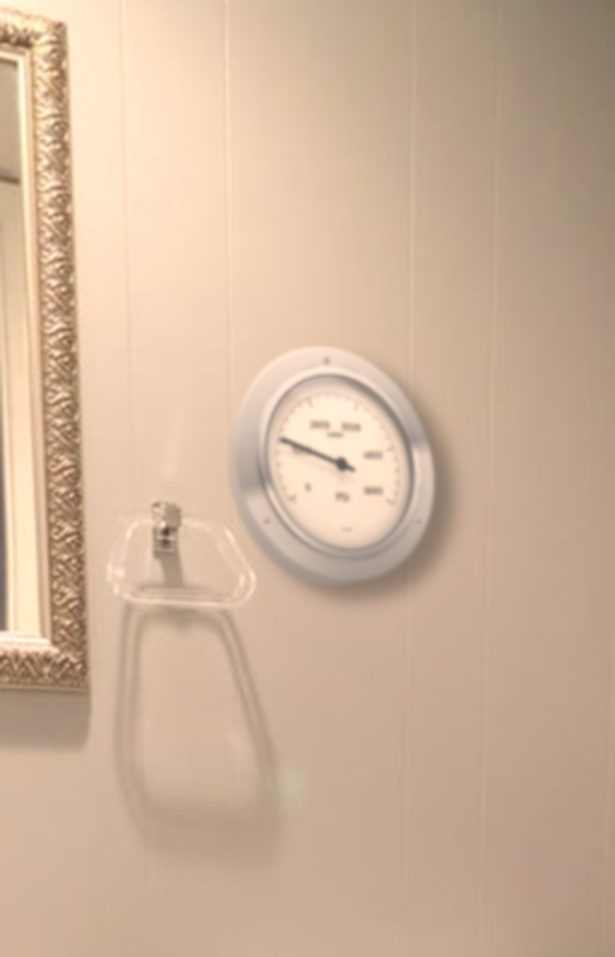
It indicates {"value": 1000, "unit": "psi"}
